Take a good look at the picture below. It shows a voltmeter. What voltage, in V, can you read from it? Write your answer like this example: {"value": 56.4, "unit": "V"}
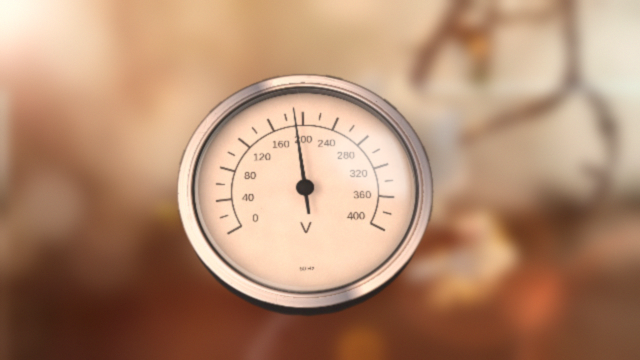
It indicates {"value": 190, "unit": "V"}
